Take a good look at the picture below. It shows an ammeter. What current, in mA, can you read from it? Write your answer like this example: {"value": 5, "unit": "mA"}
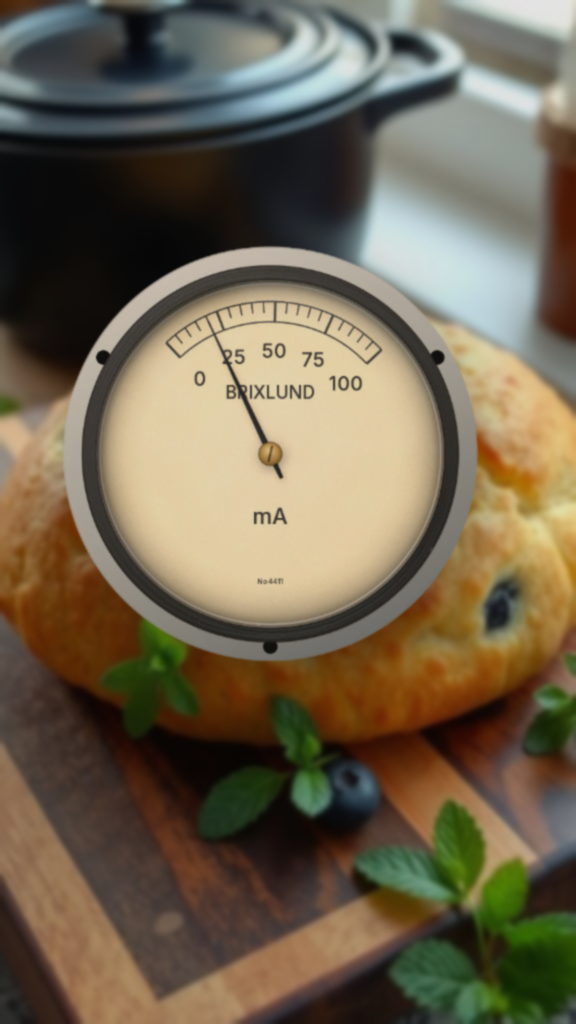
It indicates {"value": 20, "unit": "mA"}
